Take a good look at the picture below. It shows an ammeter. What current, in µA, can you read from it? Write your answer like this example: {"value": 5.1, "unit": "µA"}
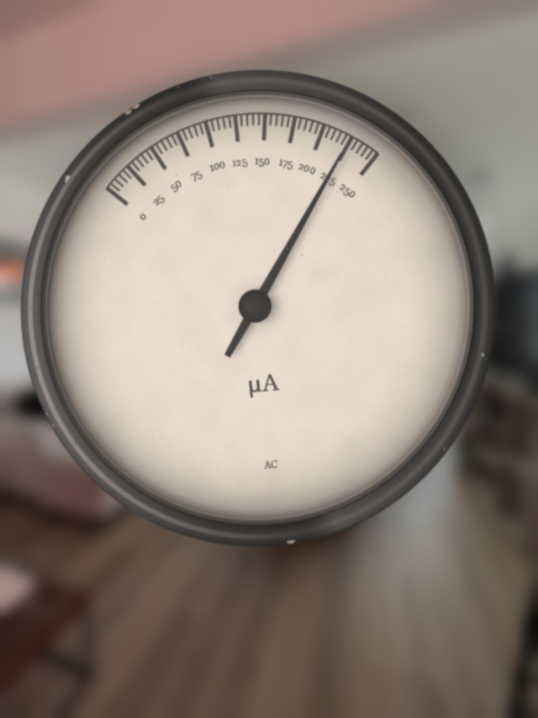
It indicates {"value": 225, "unit": "µA"}
